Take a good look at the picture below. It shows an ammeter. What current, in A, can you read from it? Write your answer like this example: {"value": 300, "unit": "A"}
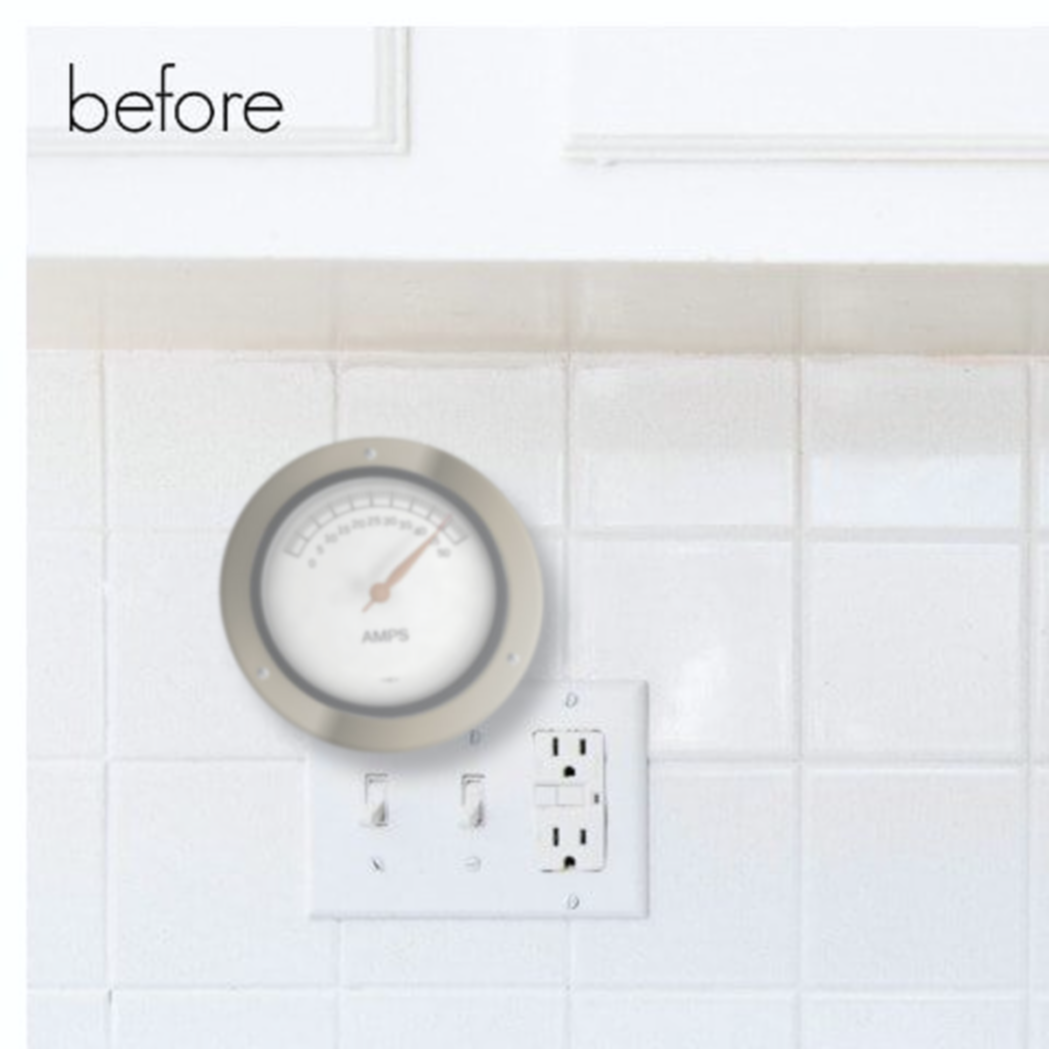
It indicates {"value": 45, "unit": "A"}
